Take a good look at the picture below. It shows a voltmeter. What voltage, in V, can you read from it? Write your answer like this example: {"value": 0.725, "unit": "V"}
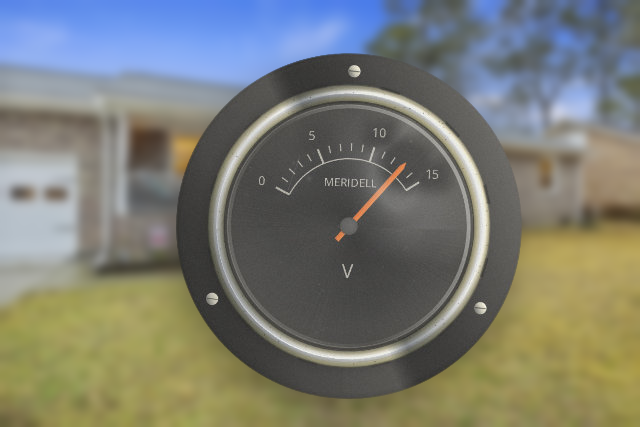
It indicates {"value": 13, "unit": "V"}
